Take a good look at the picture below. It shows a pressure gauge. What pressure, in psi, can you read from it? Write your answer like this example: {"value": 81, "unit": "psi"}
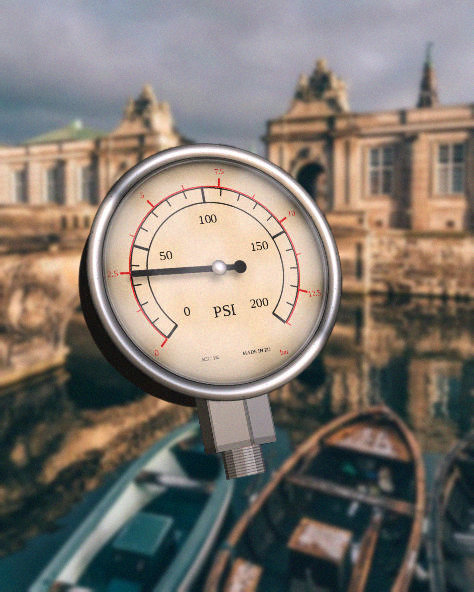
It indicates {"value": 35, "unit": "psi"}
